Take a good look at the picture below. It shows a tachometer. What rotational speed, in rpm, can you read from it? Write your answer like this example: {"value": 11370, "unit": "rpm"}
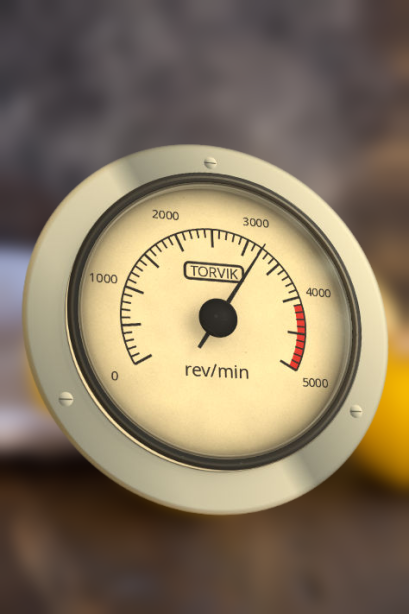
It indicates {"value": 3200, "unit": "rpm"}
